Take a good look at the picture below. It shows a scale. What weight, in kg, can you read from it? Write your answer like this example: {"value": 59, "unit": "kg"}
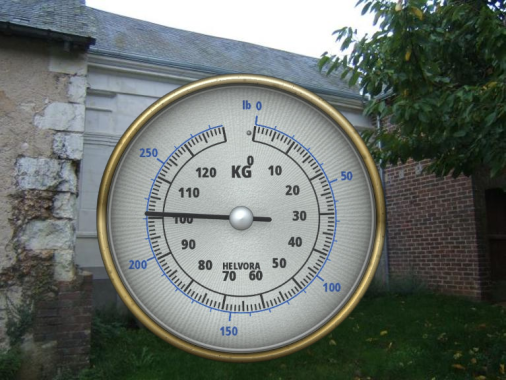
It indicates {"value": 101, "unit": "kg"}
